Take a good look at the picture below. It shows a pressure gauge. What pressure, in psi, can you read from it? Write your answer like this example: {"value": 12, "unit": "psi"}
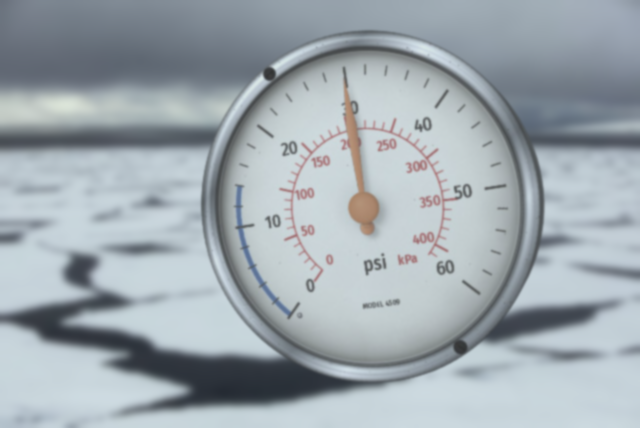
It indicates {"value": 30, "unit": "psi"}
